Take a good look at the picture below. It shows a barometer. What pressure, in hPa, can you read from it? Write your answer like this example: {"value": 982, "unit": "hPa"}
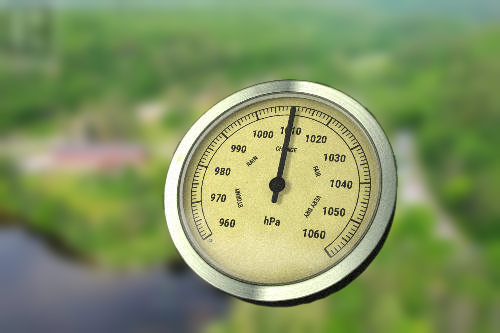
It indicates {"value": 1010, "unit": "hPa"}
